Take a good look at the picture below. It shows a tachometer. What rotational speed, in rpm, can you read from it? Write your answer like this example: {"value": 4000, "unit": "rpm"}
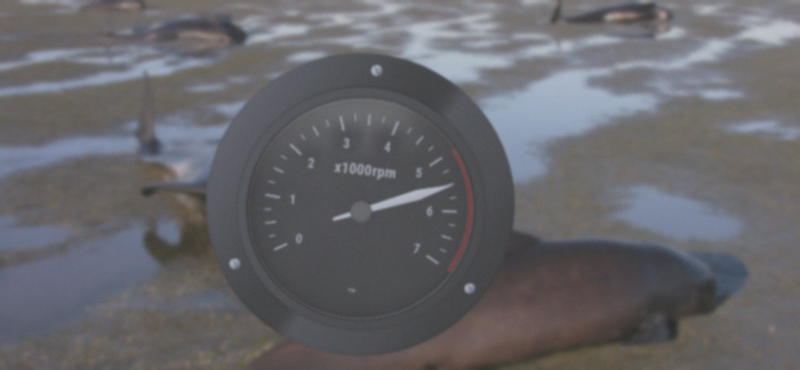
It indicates {"value": 5500, "unit": "rpm"}
